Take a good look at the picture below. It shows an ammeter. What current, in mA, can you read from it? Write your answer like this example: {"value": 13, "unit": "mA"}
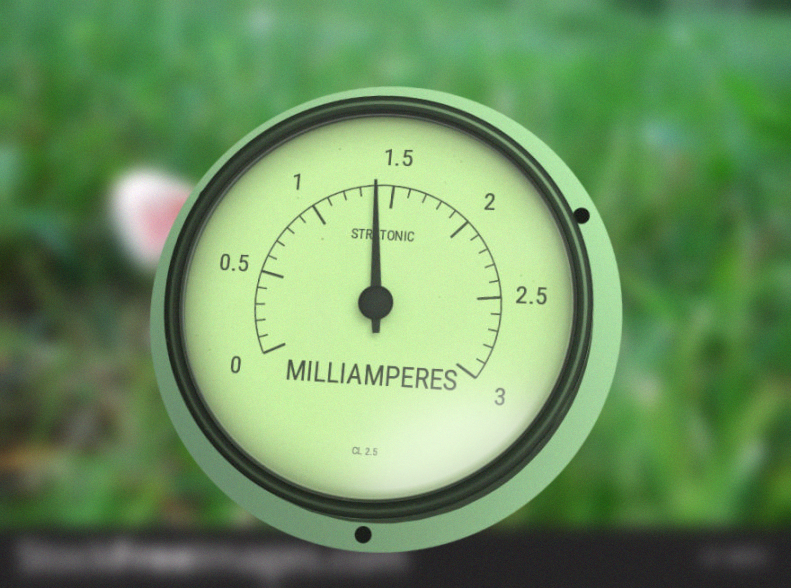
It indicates {"value": 1.4, "unit": "mA"}
